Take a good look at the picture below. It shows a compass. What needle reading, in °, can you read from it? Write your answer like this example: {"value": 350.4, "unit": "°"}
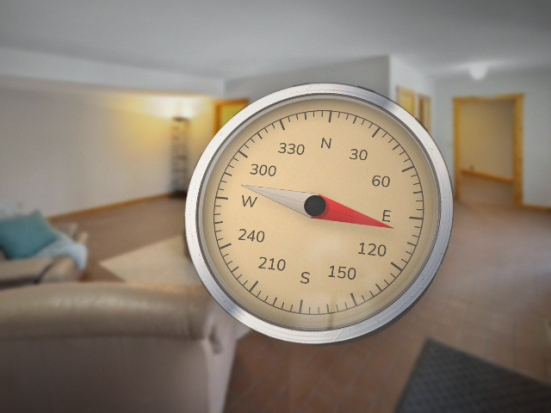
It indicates {"value": 100, "unit": "°"}
